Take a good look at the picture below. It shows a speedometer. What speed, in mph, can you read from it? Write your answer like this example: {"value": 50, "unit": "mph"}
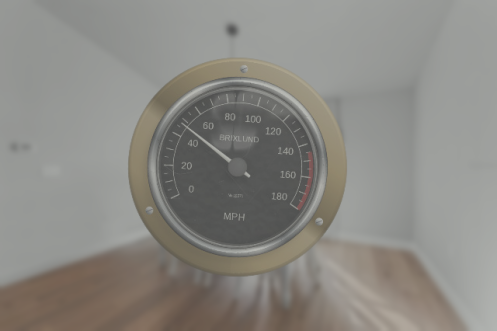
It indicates {"value": 47.5, "unit": "mph"}
